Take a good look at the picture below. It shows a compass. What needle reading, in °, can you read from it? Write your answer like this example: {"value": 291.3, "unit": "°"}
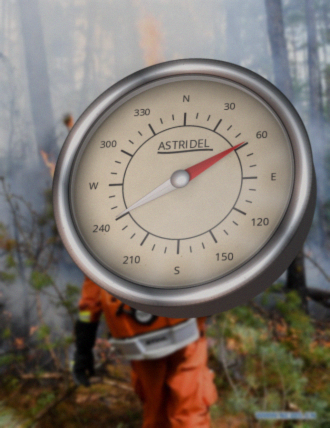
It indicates {"value": 60, "unit": "°"}
